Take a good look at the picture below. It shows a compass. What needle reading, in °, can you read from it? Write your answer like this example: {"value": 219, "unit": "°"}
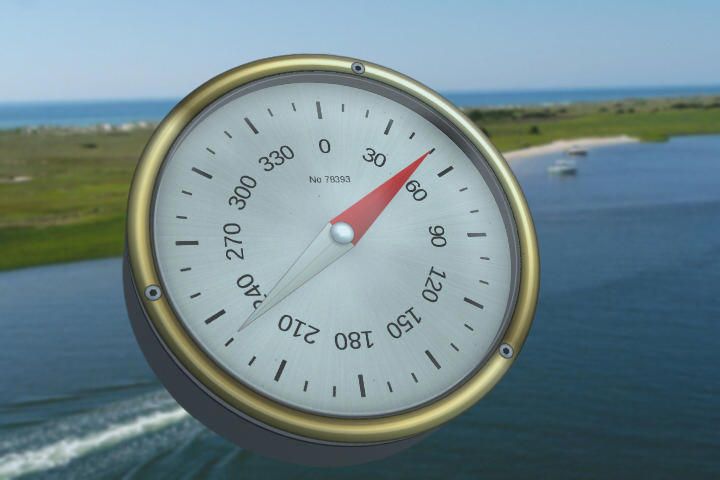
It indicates {"value": 50, "unit": "°"}
